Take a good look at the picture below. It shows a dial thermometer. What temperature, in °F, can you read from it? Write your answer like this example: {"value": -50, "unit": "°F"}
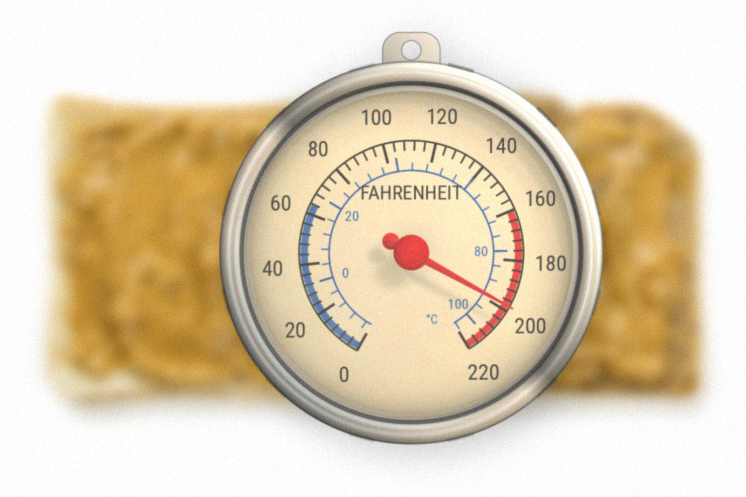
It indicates {"value": 198, "unit": "°F"}
